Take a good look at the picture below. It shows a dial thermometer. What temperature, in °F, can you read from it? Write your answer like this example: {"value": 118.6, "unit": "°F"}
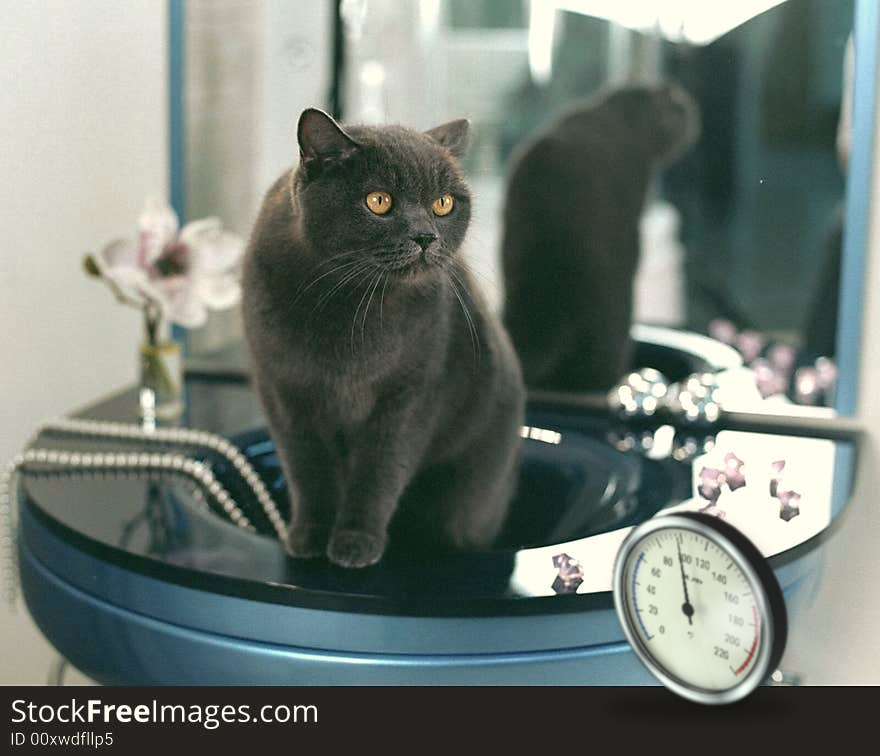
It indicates {"value": 100, "unit": "°F"}
